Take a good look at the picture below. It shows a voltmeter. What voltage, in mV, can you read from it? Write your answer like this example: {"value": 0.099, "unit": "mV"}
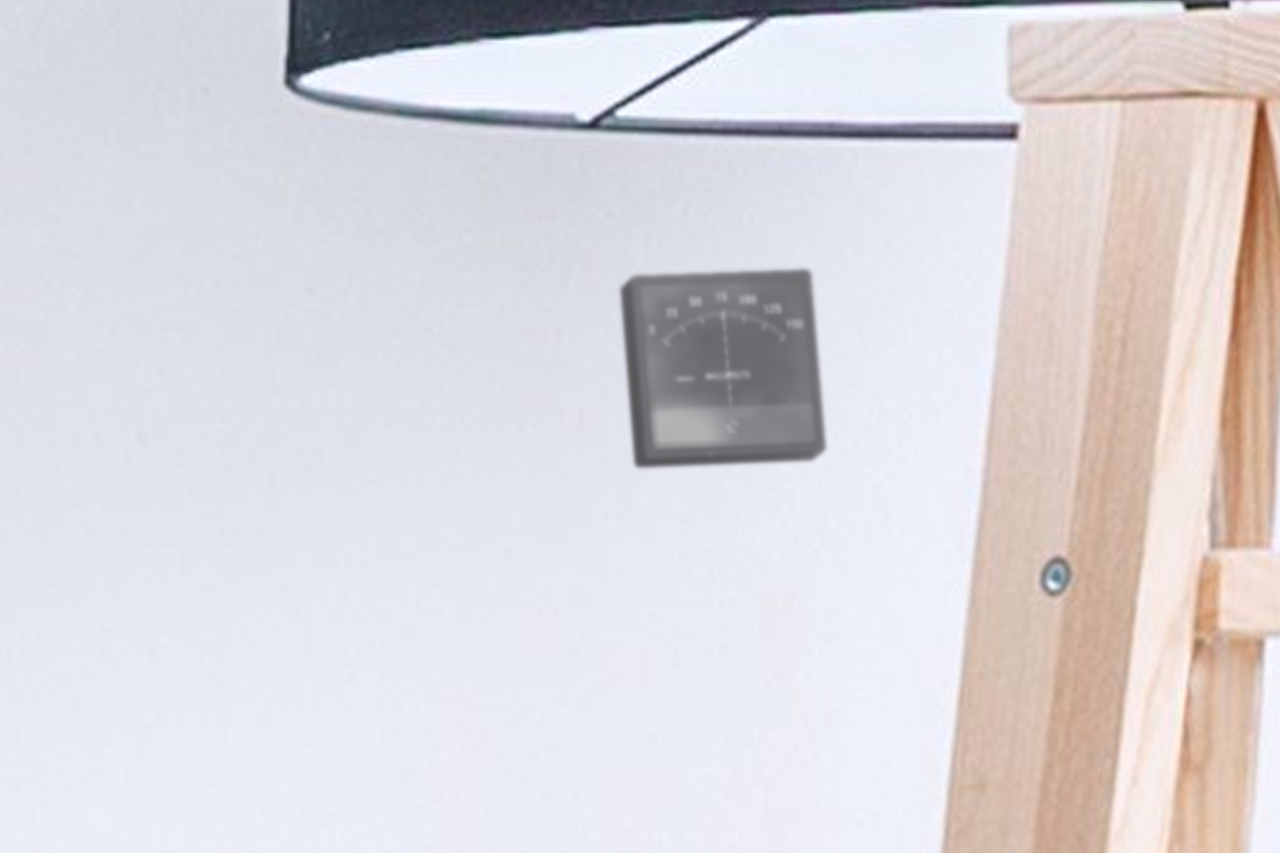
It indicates {"value": 75, "unit": "mV"}
